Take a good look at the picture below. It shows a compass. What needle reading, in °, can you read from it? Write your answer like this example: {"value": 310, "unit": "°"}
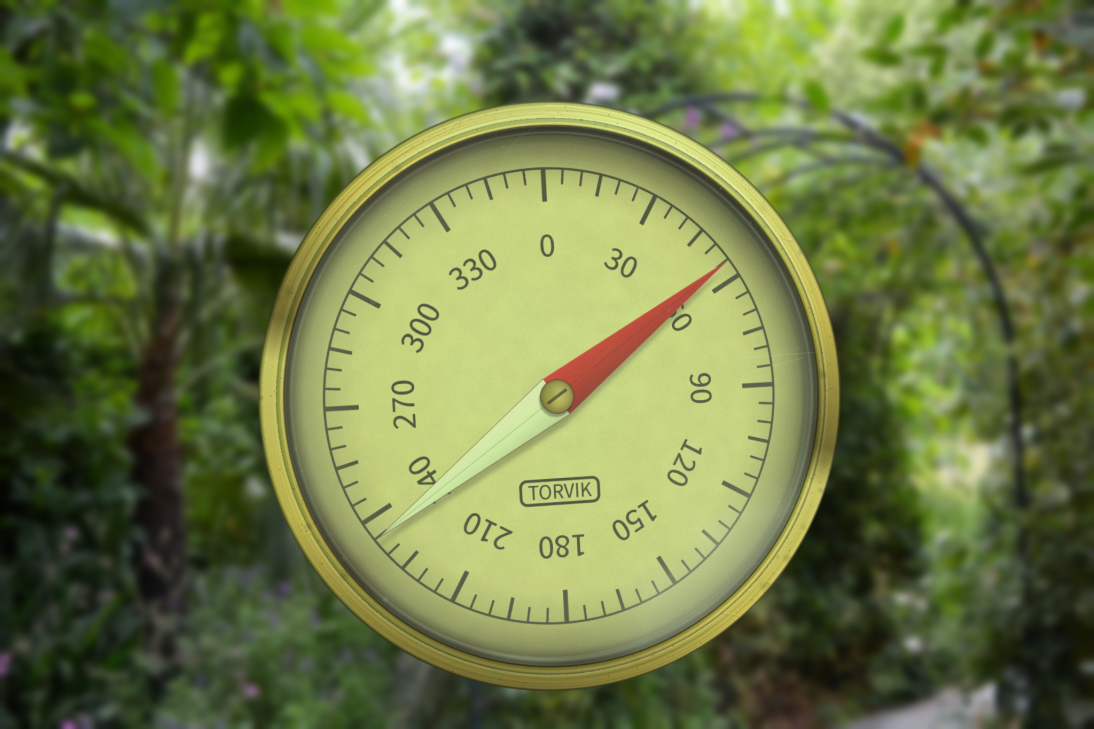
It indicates {"value": 55, "unit": "°"}
